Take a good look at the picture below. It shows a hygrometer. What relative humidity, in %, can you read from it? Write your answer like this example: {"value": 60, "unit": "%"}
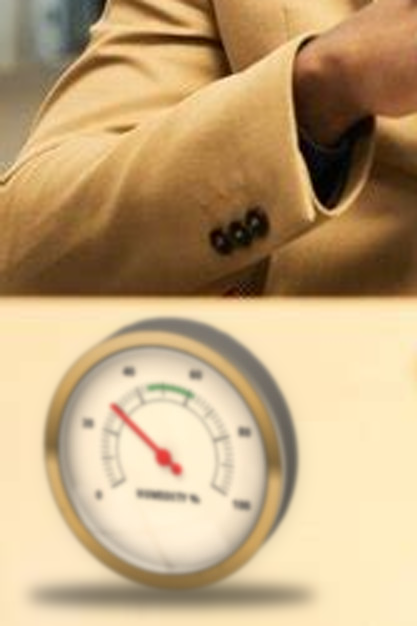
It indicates {"value": 30, "unit": "%"}
